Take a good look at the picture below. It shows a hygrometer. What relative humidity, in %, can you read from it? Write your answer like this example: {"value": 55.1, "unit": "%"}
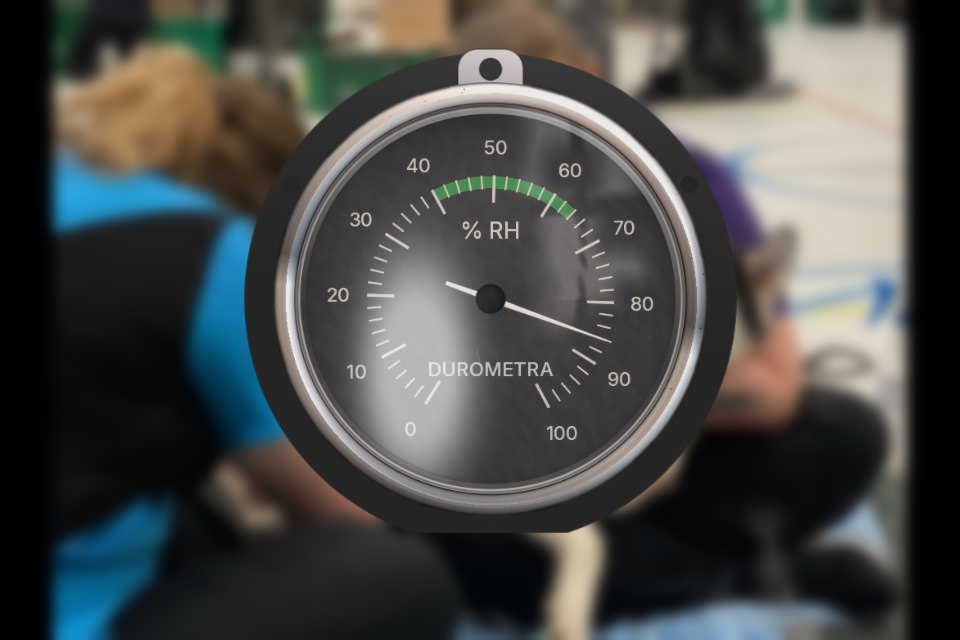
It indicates {"value": 86, "unit": "%"}
